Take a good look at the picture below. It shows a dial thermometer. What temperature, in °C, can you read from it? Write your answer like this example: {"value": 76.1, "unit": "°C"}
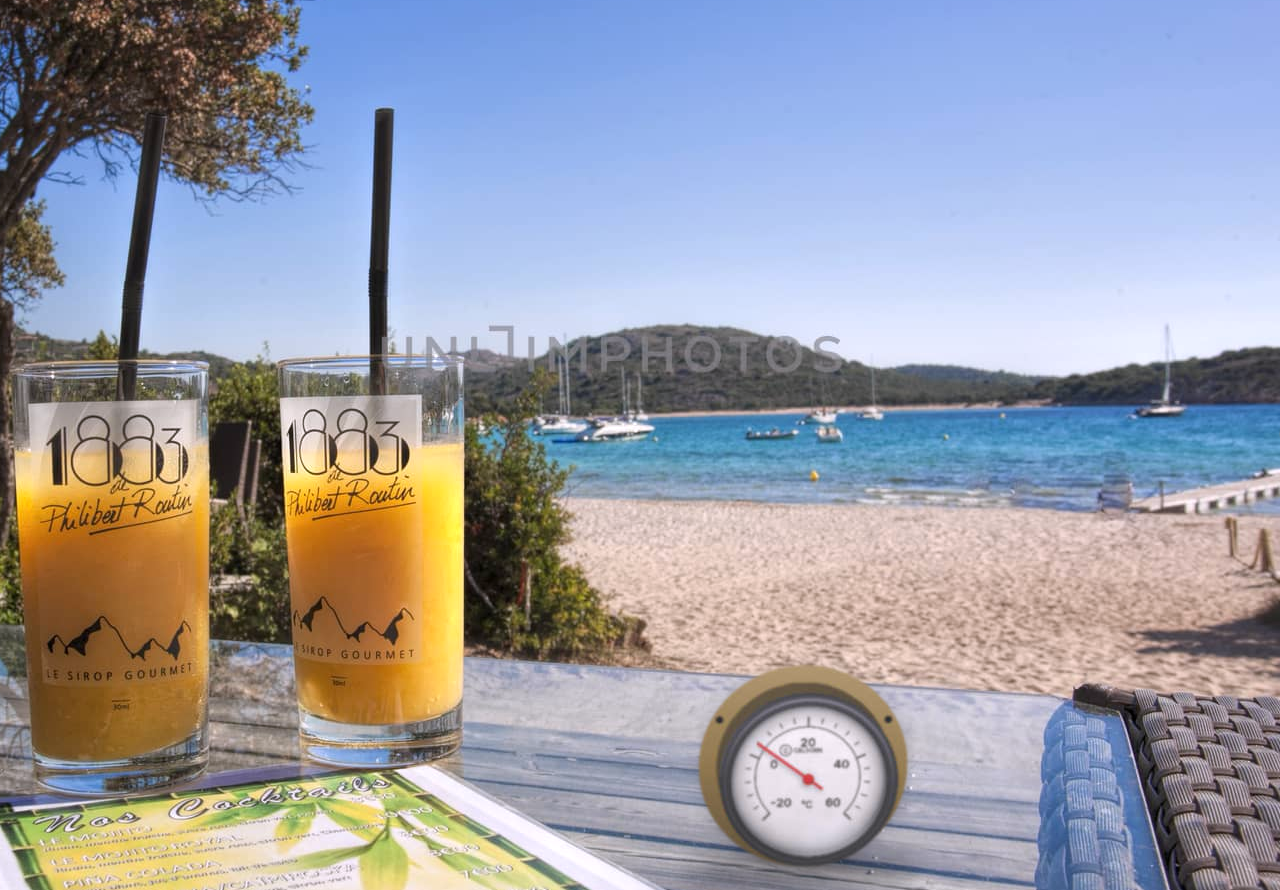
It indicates {"value": 4, "unit": "°C"}
